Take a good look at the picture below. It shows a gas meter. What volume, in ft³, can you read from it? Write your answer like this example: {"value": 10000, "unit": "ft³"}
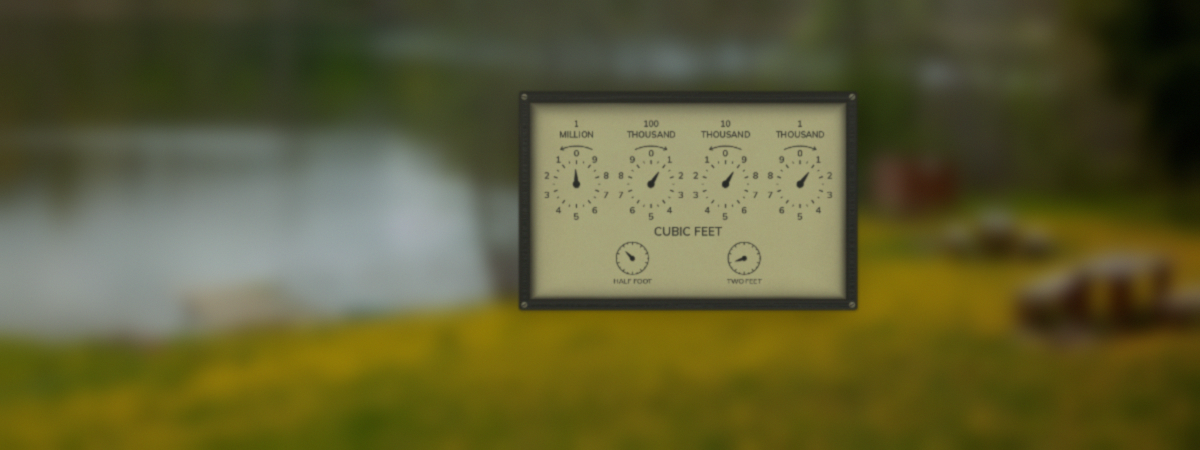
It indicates {"value": 9100, "unit": "ft³"}
